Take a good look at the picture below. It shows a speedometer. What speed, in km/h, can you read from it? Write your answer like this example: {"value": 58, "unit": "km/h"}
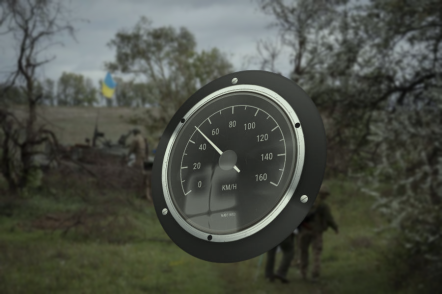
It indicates {"value": 50, "unit": "km/h"}
